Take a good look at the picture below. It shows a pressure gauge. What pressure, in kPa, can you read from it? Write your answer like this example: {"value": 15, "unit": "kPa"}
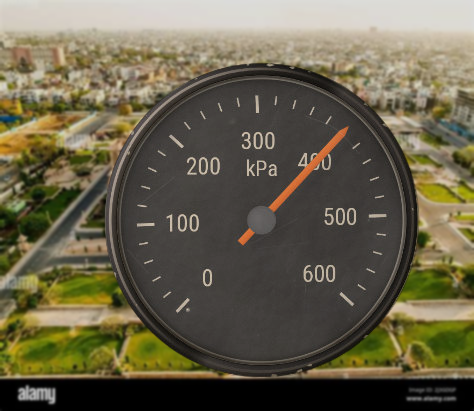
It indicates {"value": 400, "unit": "kPa"}
